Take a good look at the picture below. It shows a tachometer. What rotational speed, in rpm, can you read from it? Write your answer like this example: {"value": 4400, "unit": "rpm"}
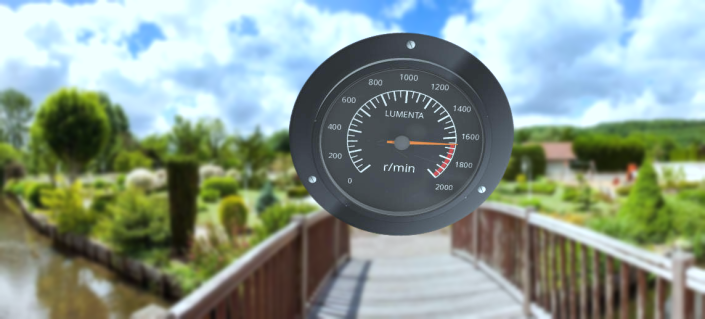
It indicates {"value": 1650, "unit": "rpm"}
